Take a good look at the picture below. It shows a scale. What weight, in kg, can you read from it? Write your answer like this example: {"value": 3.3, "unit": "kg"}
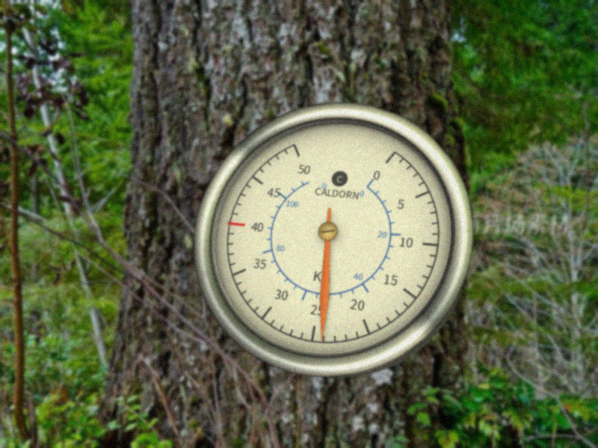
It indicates {"value": 24, "unit": "kg"}
